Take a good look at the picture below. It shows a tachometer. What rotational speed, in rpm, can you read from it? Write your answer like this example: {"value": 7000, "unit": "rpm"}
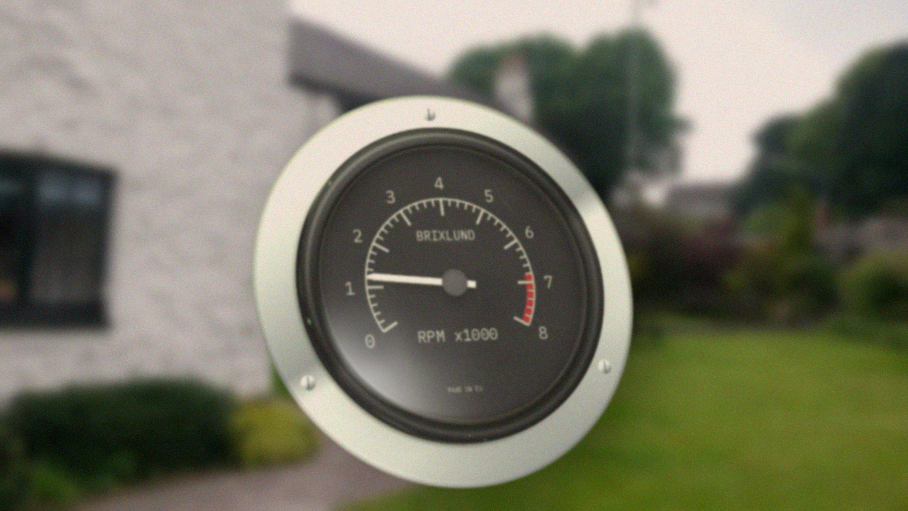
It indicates {"value": 1200, "unit": "rpm"}
